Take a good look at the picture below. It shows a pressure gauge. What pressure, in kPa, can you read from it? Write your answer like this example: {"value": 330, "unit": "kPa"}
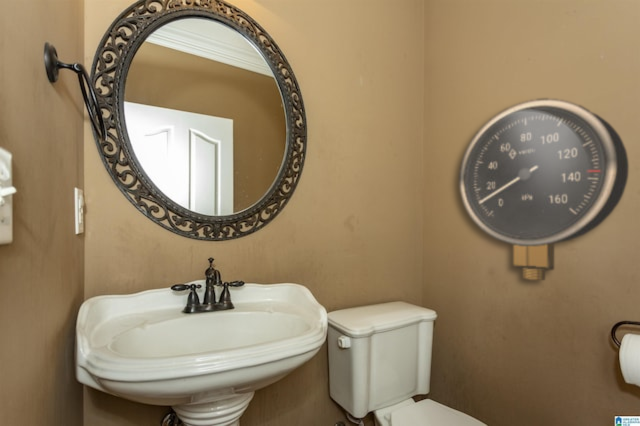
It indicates {"value": 10, "unit": "kPa"}
